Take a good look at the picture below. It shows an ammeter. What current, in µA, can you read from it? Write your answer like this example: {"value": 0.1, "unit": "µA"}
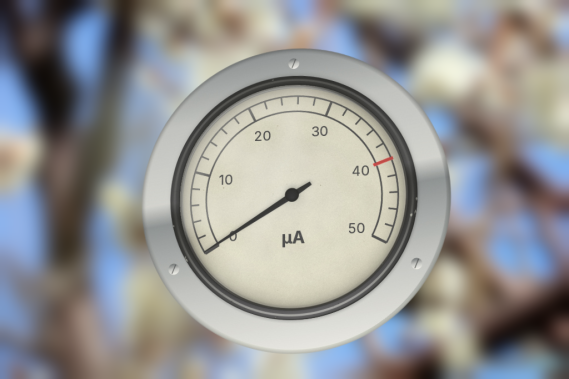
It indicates {"value": 0, "unit": "µA"}
